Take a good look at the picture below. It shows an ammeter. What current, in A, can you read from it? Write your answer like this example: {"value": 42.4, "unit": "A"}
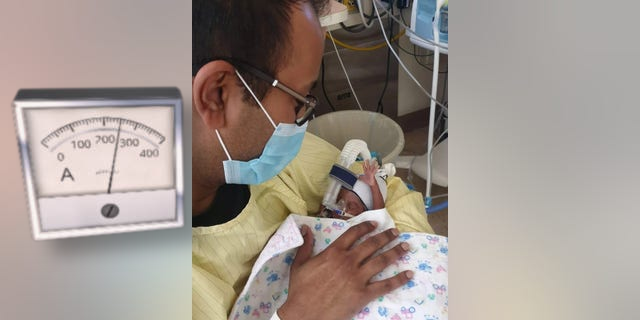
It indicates {"value": 250, "unit": "A"}
